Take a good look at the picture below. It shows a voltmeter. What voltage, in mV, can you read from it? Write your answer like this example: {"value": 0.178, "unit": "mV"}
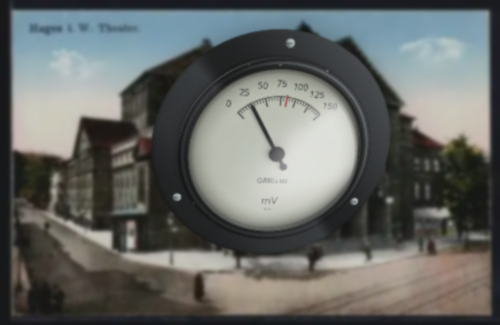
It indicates {"value": 25, "unit": "mV"}
